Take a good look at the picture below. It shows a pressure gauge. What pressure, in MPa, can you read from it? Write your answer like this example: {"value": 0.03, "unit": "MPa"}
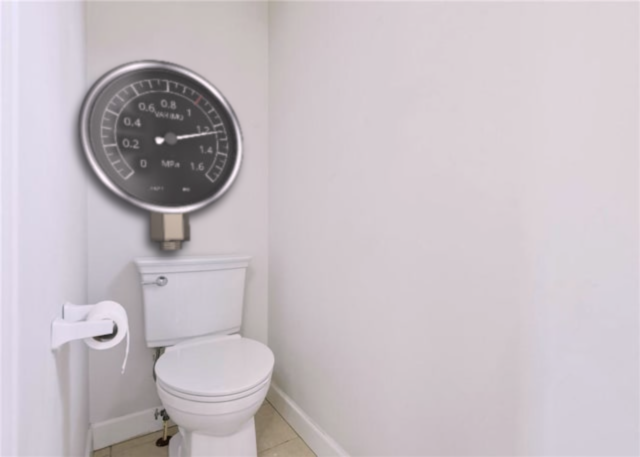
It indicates {"value": 1.25, "unit": "MPa"}
